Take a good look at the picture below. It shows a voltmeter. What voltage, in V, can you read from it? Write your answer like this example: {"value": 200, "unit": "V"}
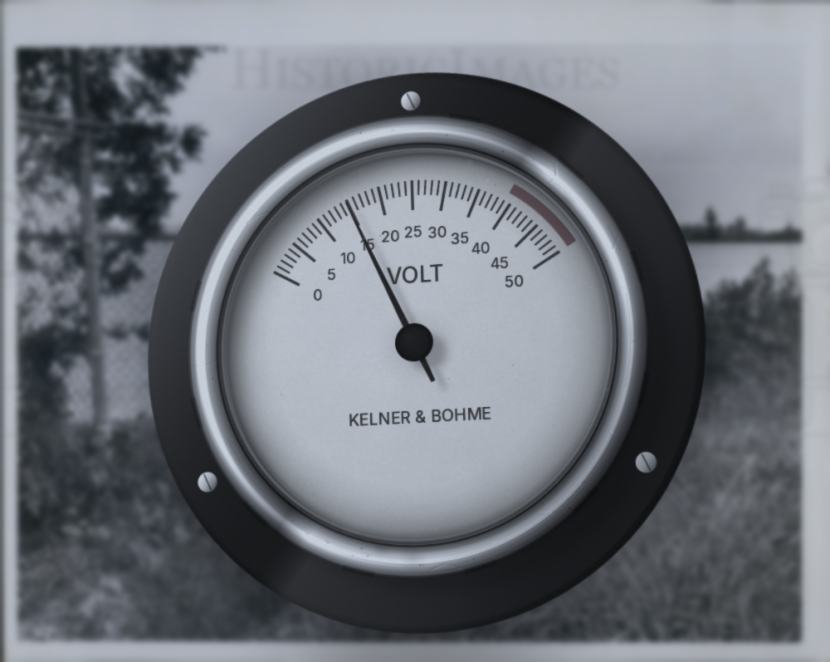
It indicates {"value": 15, "unit": "V"}
